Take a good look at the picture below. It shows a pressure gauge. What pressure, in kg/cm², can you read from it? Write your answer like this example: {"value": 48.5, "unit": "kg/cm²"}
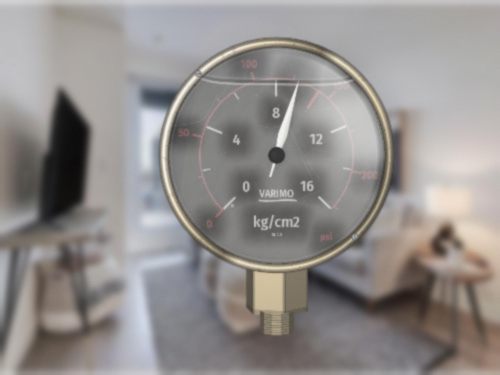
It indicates {"value": 9, "unit": "kg/cm²"}
